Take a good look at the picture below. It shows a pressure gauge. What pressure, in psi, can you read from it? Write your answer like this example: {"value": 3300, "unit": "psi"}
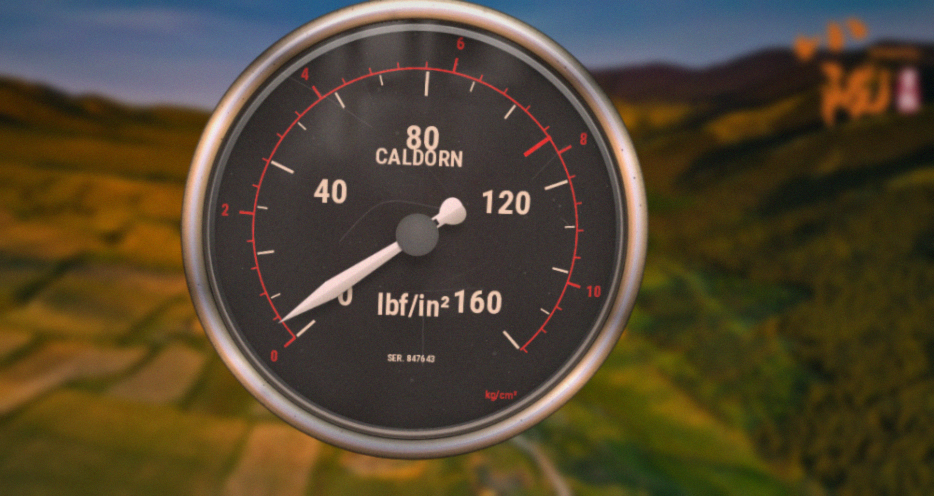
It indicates {"value": 5, "unit": "psi"}
